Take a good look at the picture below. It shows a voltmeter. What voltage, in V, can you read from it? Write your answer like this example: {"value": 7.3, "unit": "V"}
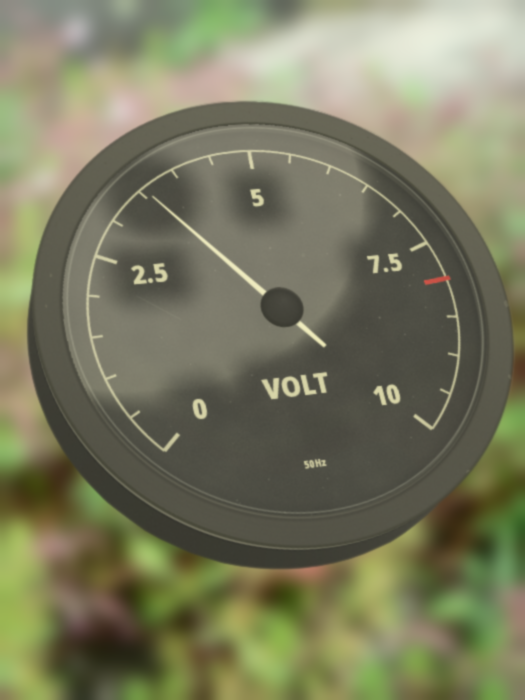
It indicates {"value": 3.5, "unit": "V"}
